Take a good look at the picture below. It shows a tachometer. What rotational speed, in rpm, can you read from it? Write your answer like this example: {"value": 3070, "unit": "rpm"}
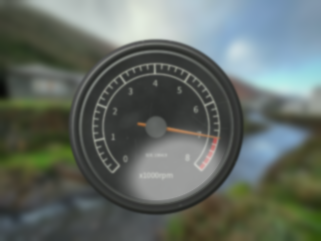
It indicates {"value": 7000, "unit": "rpm"}
